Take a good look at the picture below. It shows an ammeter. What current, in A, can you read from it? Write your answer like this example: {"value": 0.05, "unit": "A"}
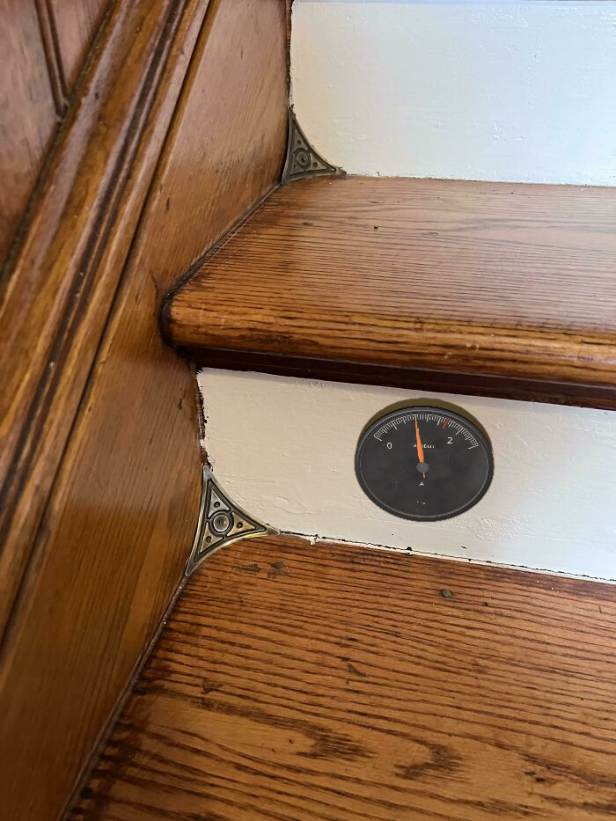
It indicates {"value": 1, "unit": "A"}
